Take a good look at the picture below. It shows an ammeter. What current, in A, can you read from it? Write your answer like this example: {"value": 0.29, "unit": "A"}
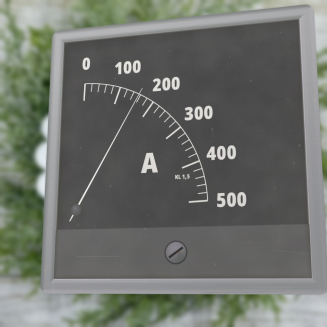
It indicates {"value": 160, "unit": "A"}
